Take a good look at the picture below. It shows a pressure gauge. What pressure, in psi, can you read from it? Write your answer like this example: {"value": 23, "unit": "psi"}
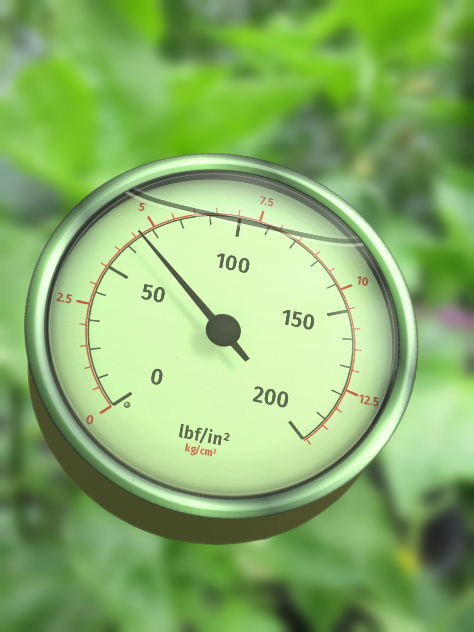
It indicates {"value": 65, "unit": "psi"}
